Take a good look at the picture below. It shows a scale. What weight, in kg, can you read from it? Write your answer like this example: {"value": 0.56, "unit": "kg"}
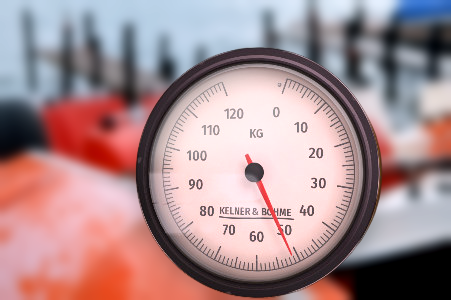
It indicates {"value": 51, "unit": "kg"}
